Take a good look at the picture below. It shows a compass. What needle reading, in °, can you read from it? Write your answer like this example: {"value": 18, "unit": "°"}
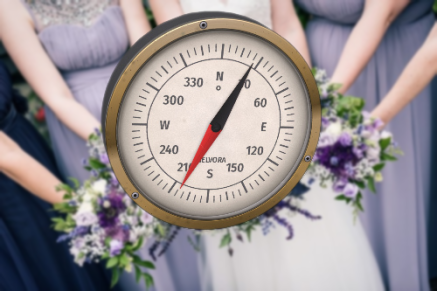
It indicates {"value": 205, "unit": "°"}
